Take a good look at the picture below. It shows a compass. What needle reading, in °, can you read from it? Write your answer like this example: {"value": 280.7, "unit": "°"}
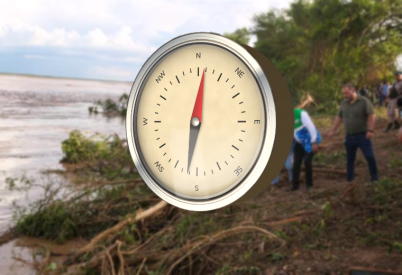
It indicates {"value": 10, "unit": "°"}
